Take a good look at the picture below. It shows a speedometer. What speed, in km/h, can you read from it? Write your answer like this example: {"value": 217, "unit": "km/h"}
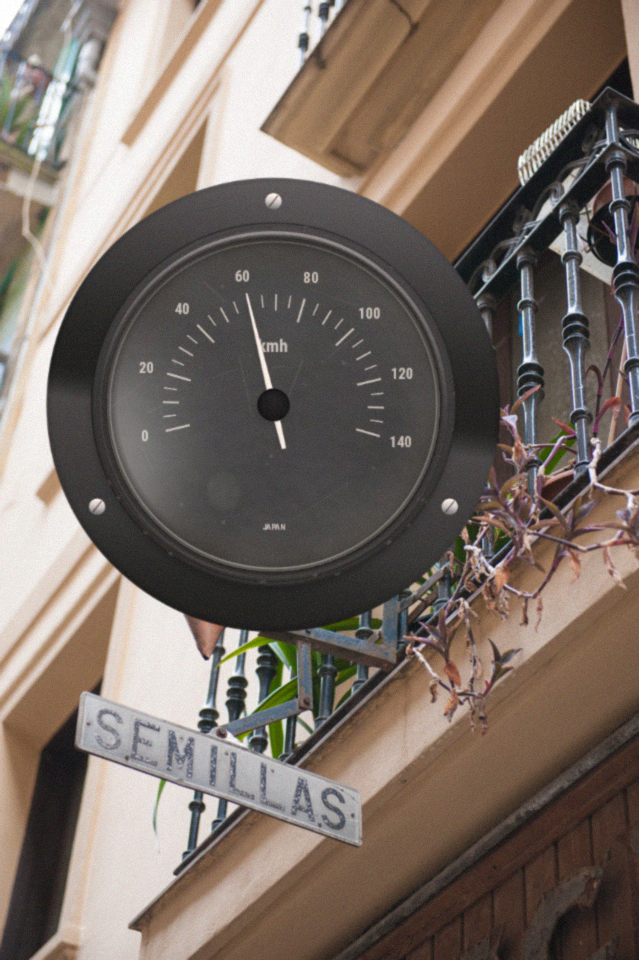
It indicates {"value": 60, "unit": "km/h"}
